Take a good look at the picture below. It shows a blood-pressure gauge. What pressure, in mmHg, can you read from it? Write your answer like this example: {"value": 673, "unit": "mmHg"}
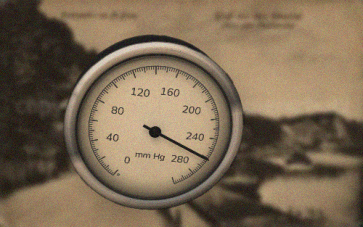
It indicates {"value": 260, "unit": "mmHg"}
